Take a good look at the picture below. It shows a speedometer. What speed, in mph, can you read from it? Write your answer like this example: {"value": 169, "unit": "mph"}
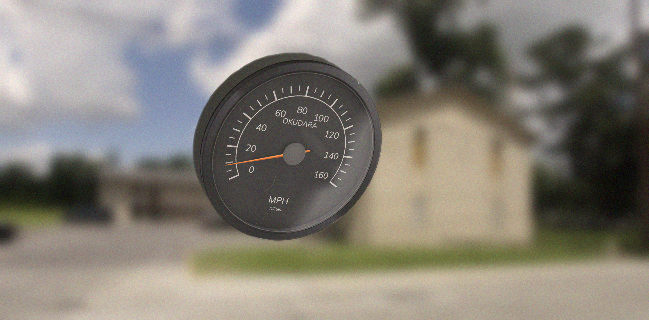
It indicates {"value": 10, "unit": "mph"}
